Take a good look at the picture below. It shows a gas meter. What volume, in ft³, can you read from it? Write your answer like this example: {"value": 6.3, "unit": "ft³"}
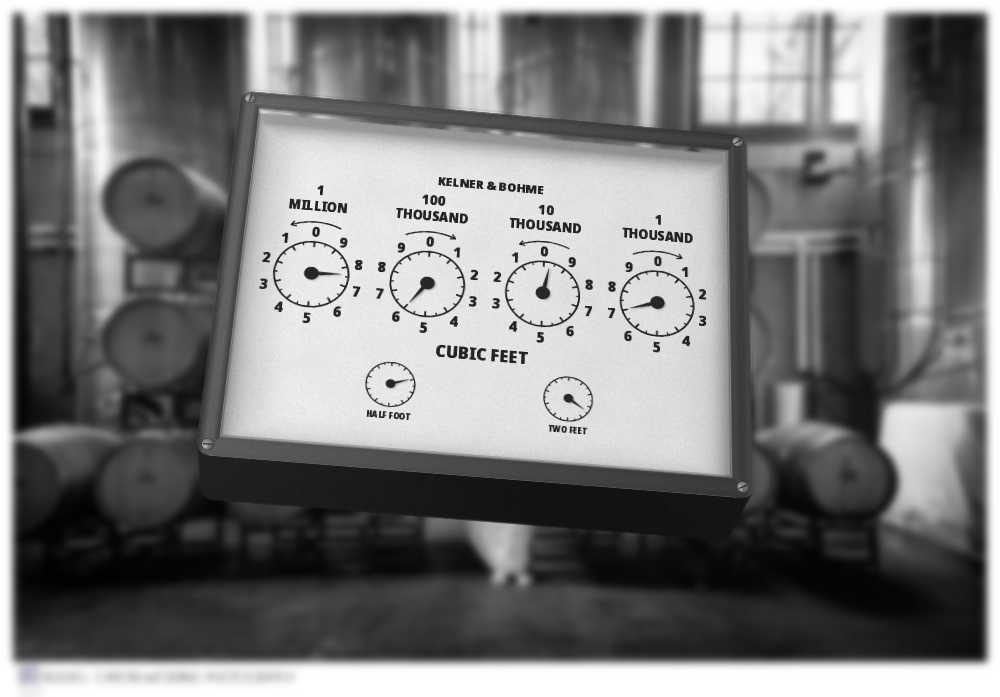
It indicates {"value": 759700, "unit": "ft³"}
